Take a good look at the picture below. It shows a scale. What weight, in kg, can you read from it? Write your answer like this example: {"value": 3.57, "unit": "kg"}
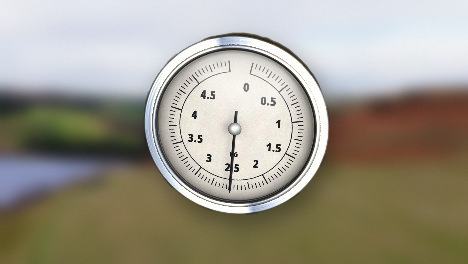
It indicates {"value": 2.5, "unit": "kg"}
